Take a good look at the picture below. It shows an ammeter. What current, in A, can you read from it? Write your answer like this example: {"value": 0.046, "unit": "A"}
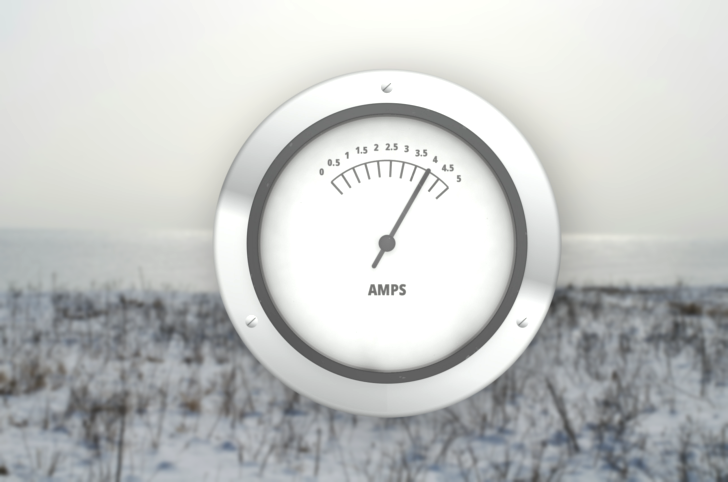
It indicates {"value": 4, "unit": "A"}
